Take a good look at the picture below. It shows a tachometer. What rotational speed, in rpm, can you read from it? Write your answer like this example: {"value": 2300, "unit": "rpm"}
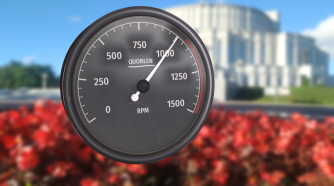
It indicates {"value": 1000, "unit": "rpm"}
